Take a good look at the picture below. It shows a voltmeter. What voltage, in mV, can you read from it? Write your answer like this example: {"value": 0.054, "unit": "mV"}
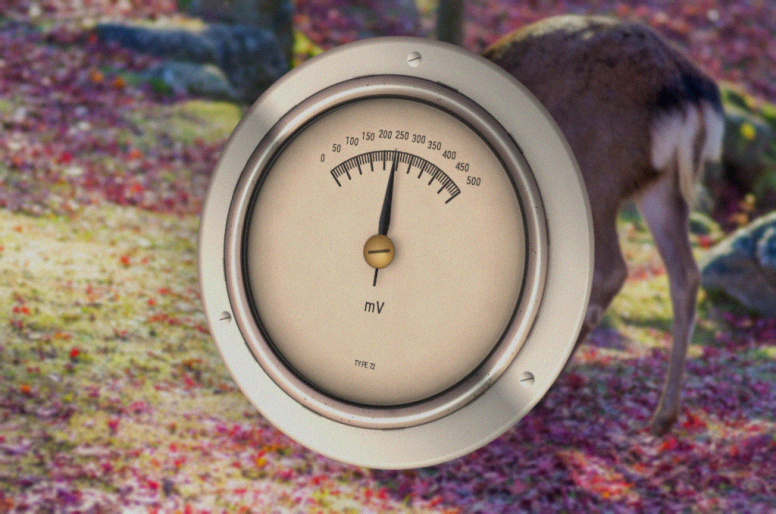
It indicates {"value": 250, "unit": "mV"}
